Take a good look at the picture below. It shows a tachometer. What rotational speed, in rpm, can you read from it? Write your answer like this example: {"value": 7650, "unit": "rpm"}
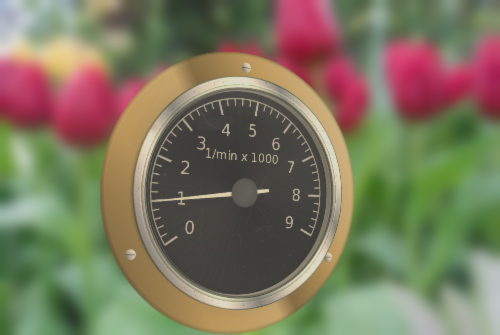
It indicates {"value": 1000, "unit": "rpm"}
